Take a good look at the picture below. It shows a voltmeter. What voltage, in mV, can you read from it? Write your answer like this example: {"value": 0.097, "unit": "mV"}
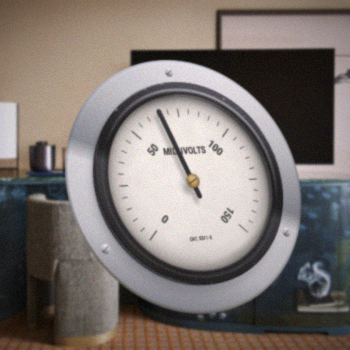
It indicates {"value": 65, "unit": "mV"}
